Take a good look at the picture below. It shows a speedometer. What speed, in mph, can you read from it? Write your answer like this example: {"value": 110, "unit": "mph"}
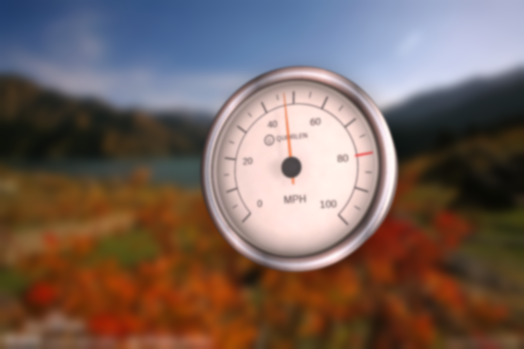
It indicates {"value": 47.5, "unit": "mph"}
